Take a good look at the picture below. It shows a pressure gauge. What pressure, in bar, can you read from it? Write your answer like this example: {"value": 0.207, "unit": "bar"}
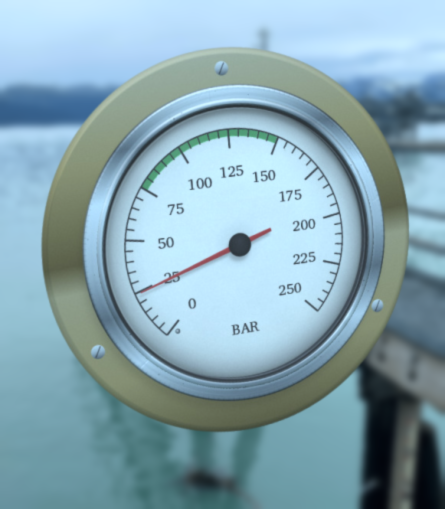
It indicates {"value": 25, "unit": "bar"}
